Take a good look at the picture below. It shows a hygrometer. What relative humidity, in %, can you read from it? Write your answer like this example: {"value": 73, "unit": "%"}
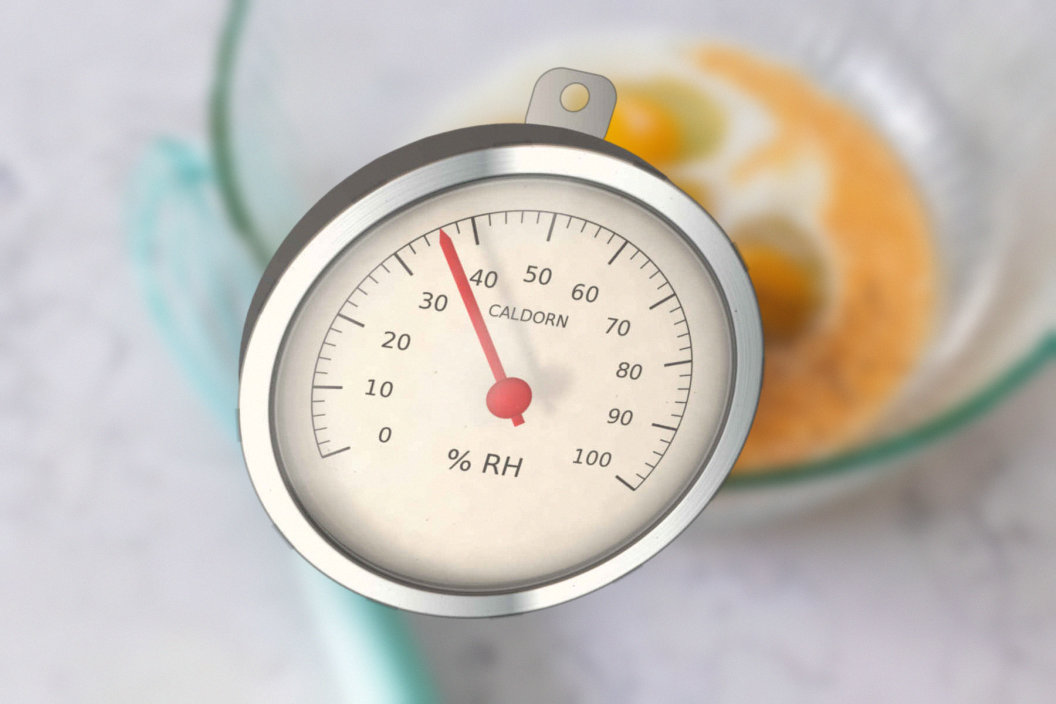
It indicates {"value": 36, "unit": "%"}
